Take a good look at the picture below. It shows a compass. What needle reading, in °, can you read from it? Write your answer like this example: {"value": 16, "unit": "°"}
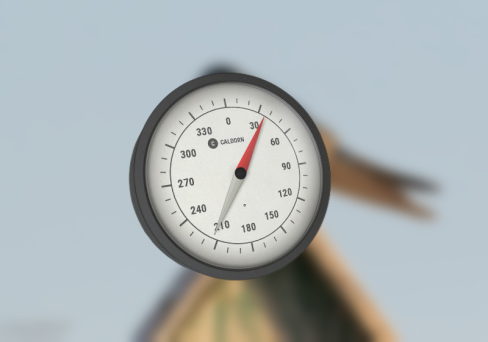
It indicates {"value": 35, "unit": "°"}
